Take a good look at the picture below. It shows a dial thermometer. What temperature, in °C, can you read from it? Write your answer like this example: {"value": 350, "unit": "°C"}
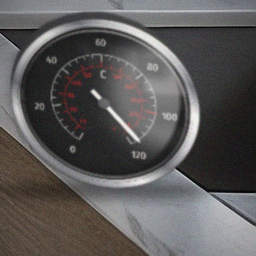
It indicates {"value": 116, "unit": "°C"}
